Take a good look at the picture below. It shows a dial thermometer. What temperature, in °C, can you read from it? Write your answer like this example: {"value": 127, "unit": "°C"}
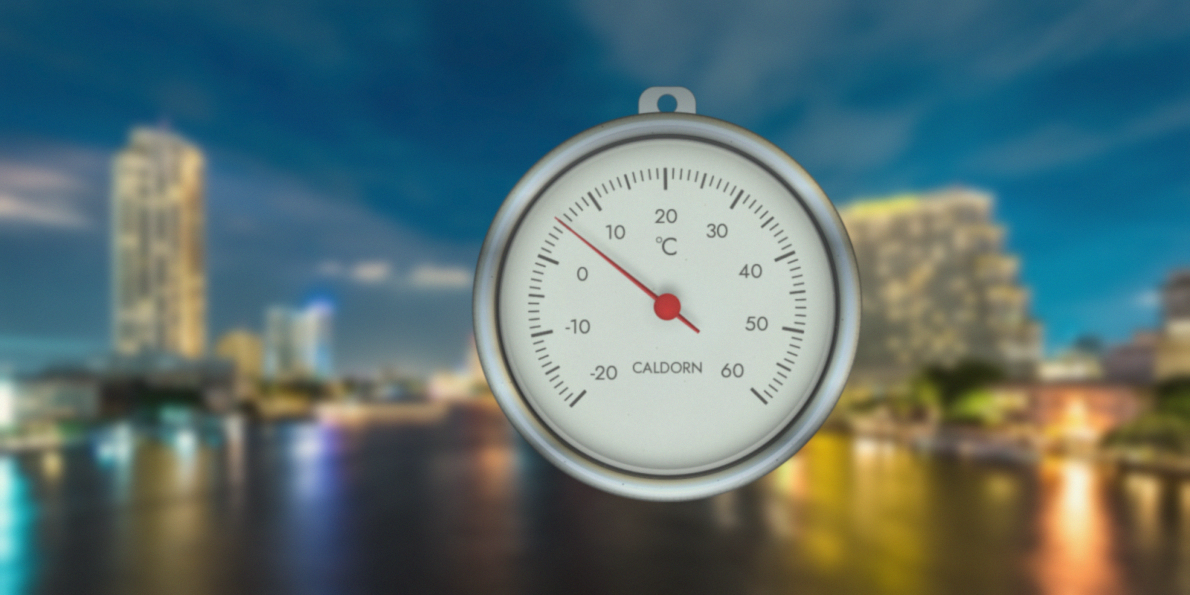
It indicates {"value": 5, "unit": "°C"}
